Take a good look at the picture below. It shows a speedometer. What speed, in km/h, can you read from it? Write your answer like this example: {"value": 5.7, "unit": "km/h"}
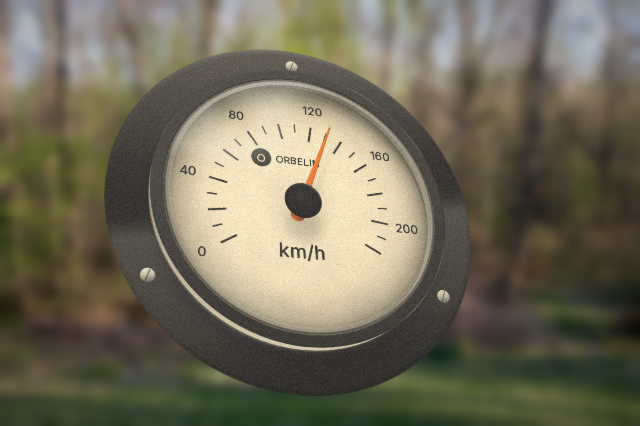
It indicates {"value": 130, "unit": "km/h"}
